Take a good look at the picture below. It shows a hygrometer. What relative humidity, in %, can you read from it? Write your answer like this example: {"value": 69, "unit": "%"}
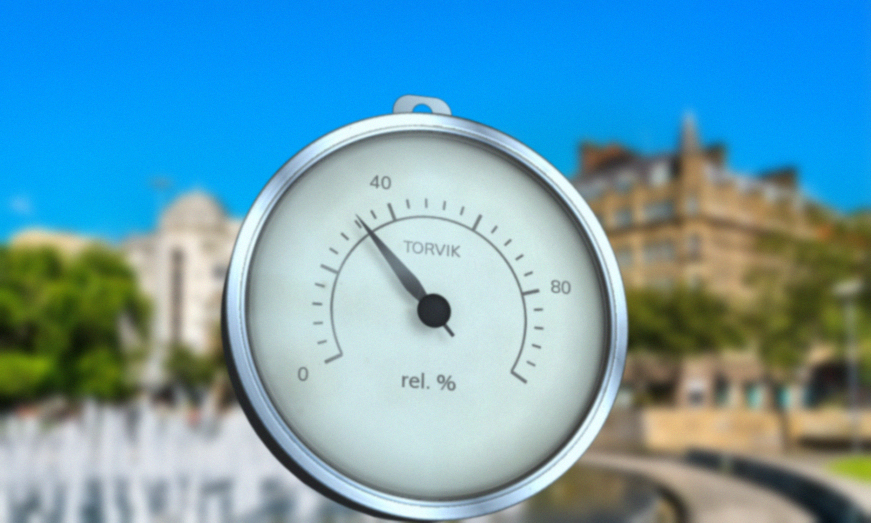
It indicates {"value": 32, "unit": "%"}
